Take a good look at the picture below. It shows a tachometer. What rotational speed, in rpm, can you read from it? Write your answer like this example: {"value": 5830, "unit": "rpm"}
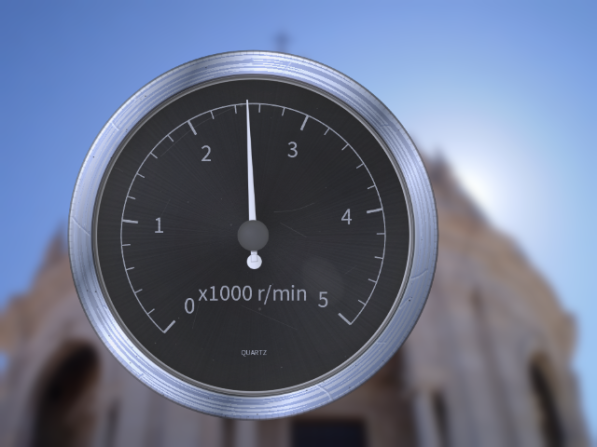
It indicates {"value": 2500, "unit": "rpm"}
